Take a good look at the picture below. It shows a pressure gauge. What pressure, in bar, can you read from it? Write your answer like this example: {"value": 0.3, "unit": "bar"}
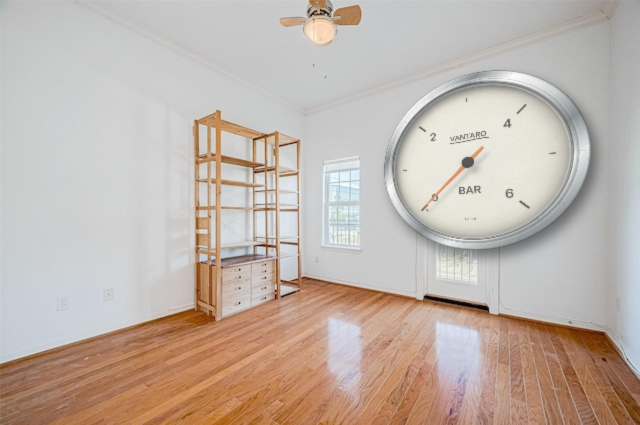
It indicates {"value": 0, "unit": "bar"}
